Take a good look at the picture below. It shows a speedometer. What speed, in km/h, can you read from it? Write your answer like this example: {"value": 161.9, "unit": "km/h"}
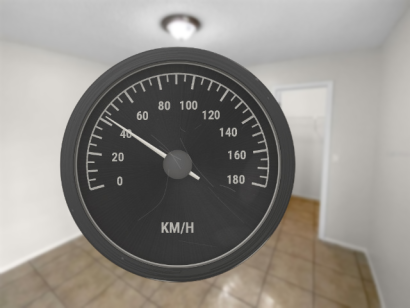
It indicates {"value": 42.5, "unit": "km/h"}
